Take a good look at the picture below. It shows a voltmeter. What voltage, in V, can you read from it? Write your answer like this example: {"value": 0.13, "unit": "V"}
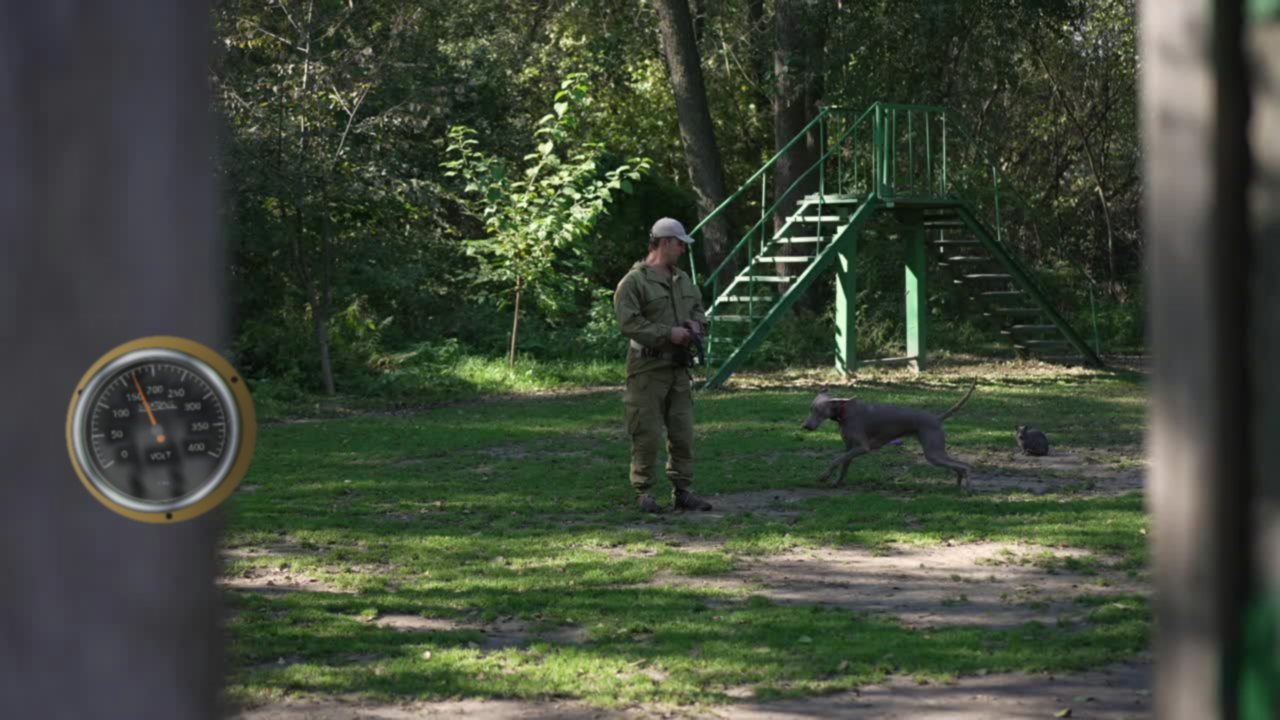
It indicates {"value": 170, "unit": "V"}
